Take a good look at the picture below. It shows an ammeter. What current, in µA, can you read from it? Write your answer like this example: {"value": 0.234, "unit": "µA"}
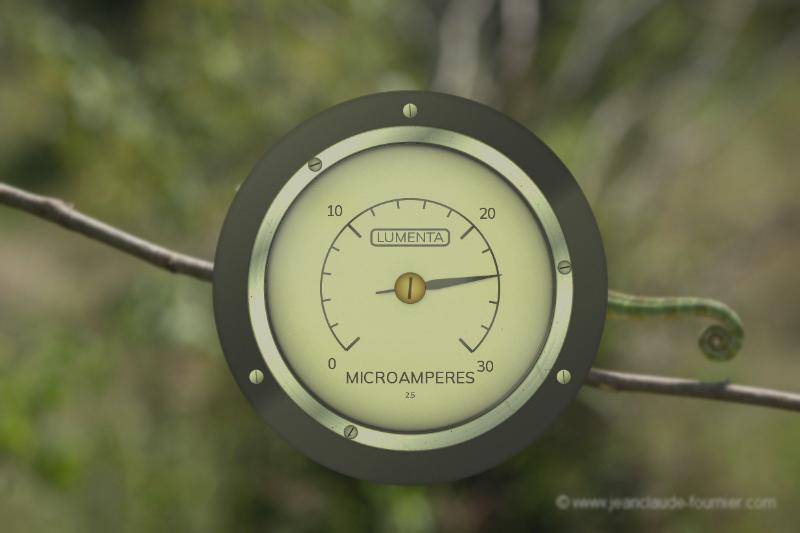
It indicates {"value": 24, "unit": "µA"}
